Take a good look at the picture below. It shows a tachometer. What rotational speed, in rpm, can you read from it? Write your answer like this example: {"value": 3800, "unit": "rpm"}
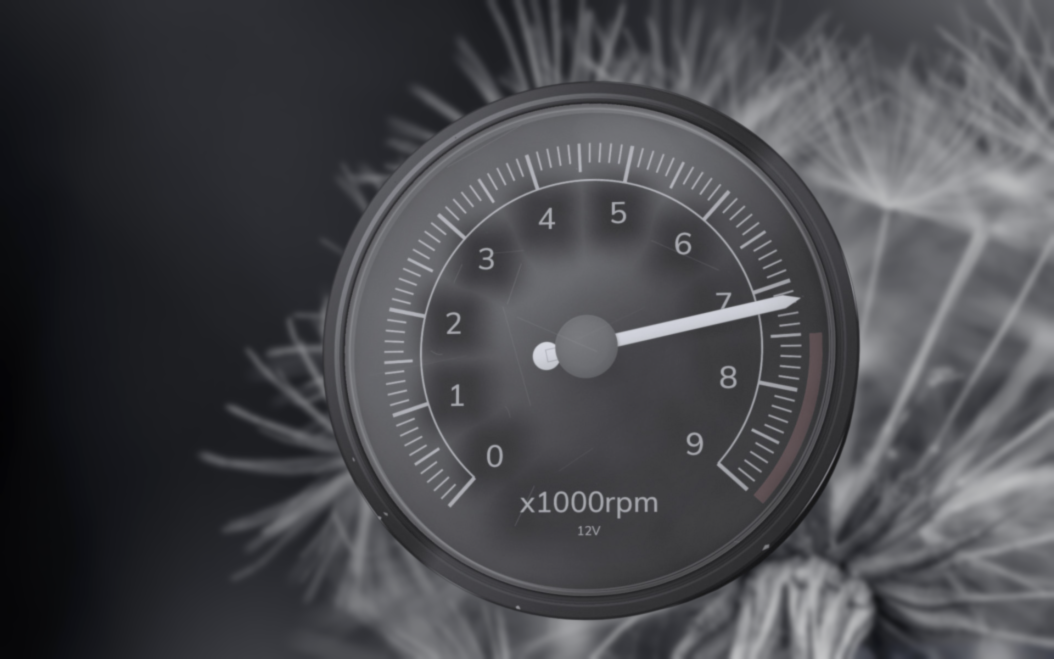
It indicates {"value": 7200, "unit": "rpm"}
